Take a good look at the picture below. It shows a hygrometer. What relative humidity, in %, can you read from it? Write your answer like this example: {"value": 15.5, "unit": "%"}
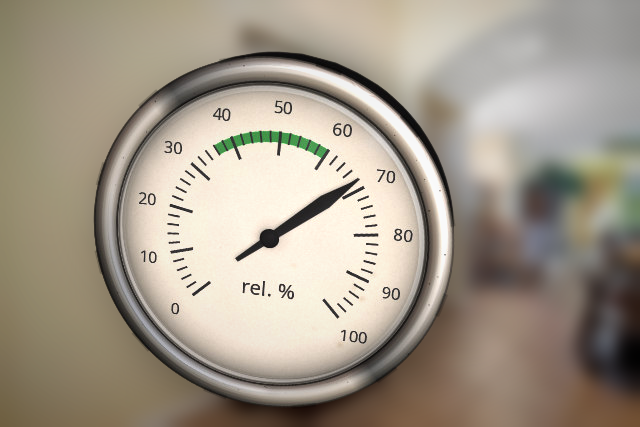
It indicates {"value": 68, "unit": "%"}
